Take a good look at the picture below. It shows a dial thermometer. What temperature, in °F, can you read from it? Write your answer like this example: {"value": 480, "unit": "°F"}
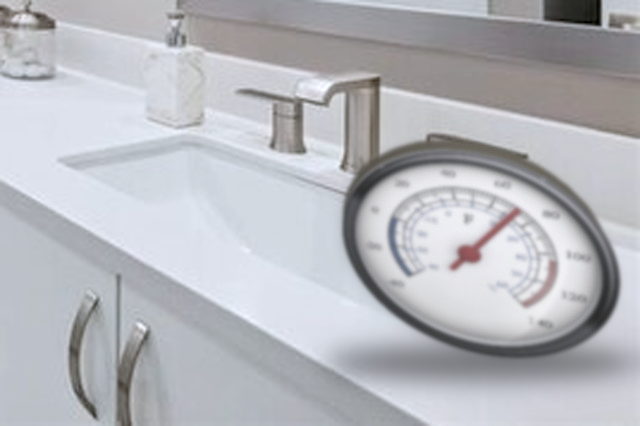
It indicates {"value": 70, "unit": "°F"}
